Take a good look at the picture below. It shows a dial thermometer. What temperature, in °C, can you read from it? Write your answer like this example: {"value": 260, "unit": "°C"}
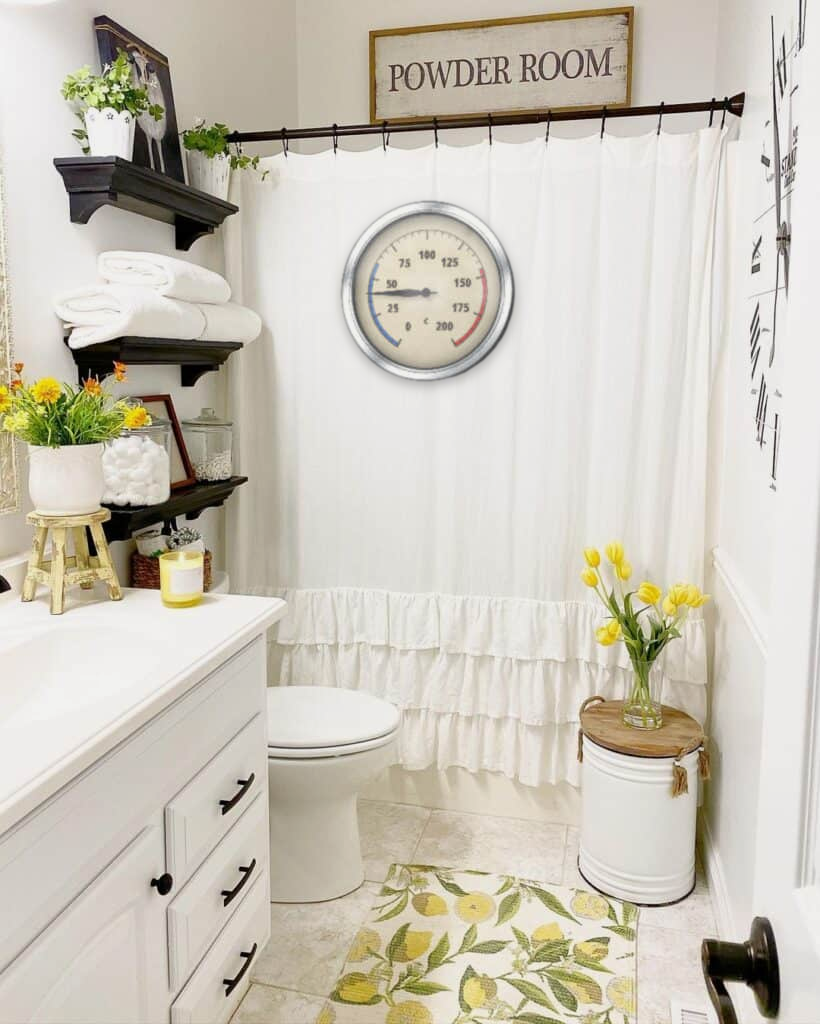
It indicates {"value": 40, "unit": "°C"}
